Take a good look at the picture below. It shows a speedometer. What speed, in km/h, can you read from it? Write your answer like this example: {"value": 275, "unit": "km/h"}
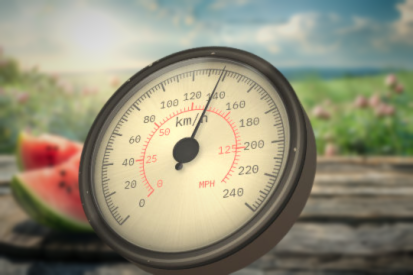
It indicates {"value": 140, "unit": "km/h"}
